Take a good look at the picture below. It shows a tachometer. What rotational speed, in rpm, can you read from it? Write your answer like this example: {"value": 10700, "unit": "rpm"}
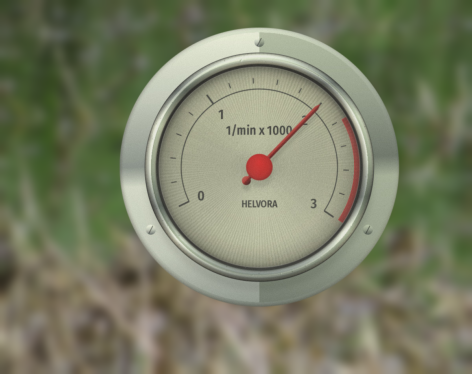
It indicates {"value": 2000, "unit": "rpm"}
